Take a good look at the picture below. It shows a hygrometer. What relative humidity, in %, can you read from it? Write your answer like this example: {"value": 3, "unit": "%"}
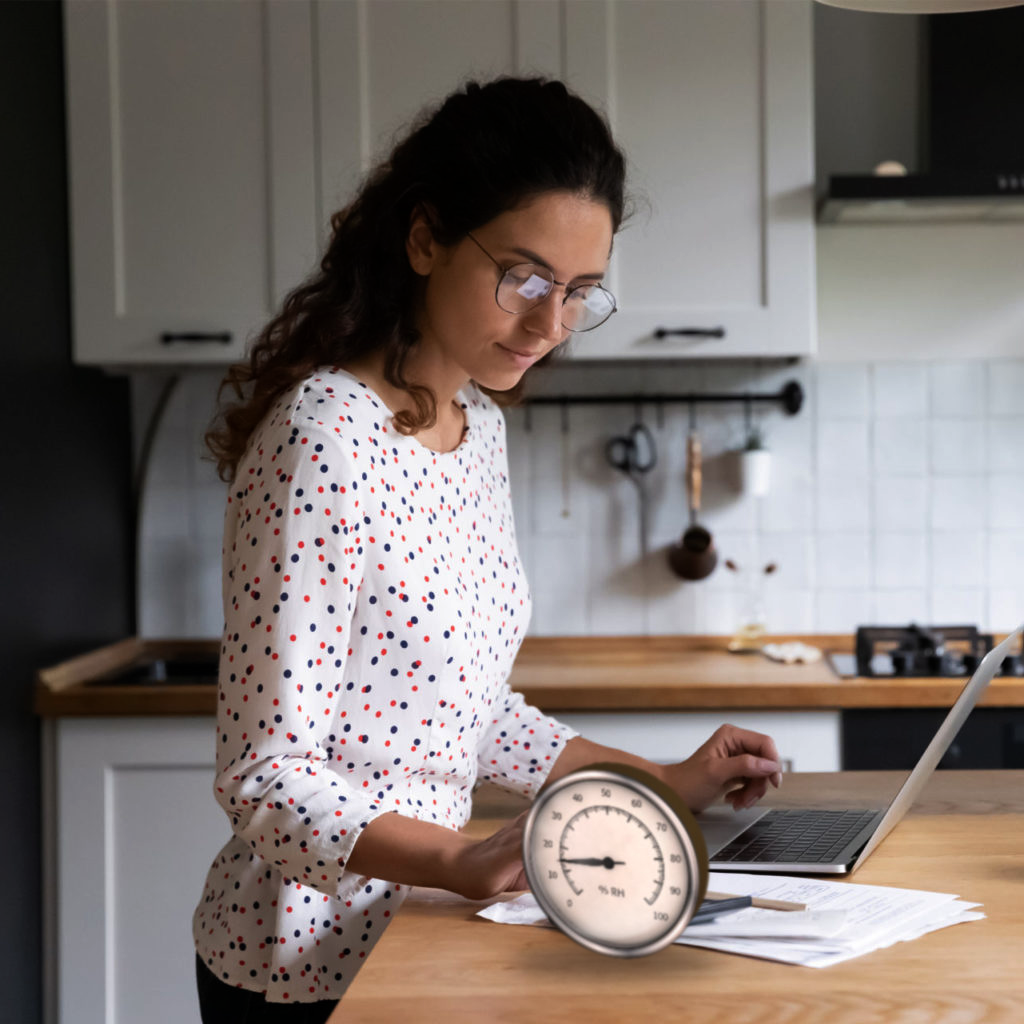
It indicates {"value": 15, "unit": "%"}
